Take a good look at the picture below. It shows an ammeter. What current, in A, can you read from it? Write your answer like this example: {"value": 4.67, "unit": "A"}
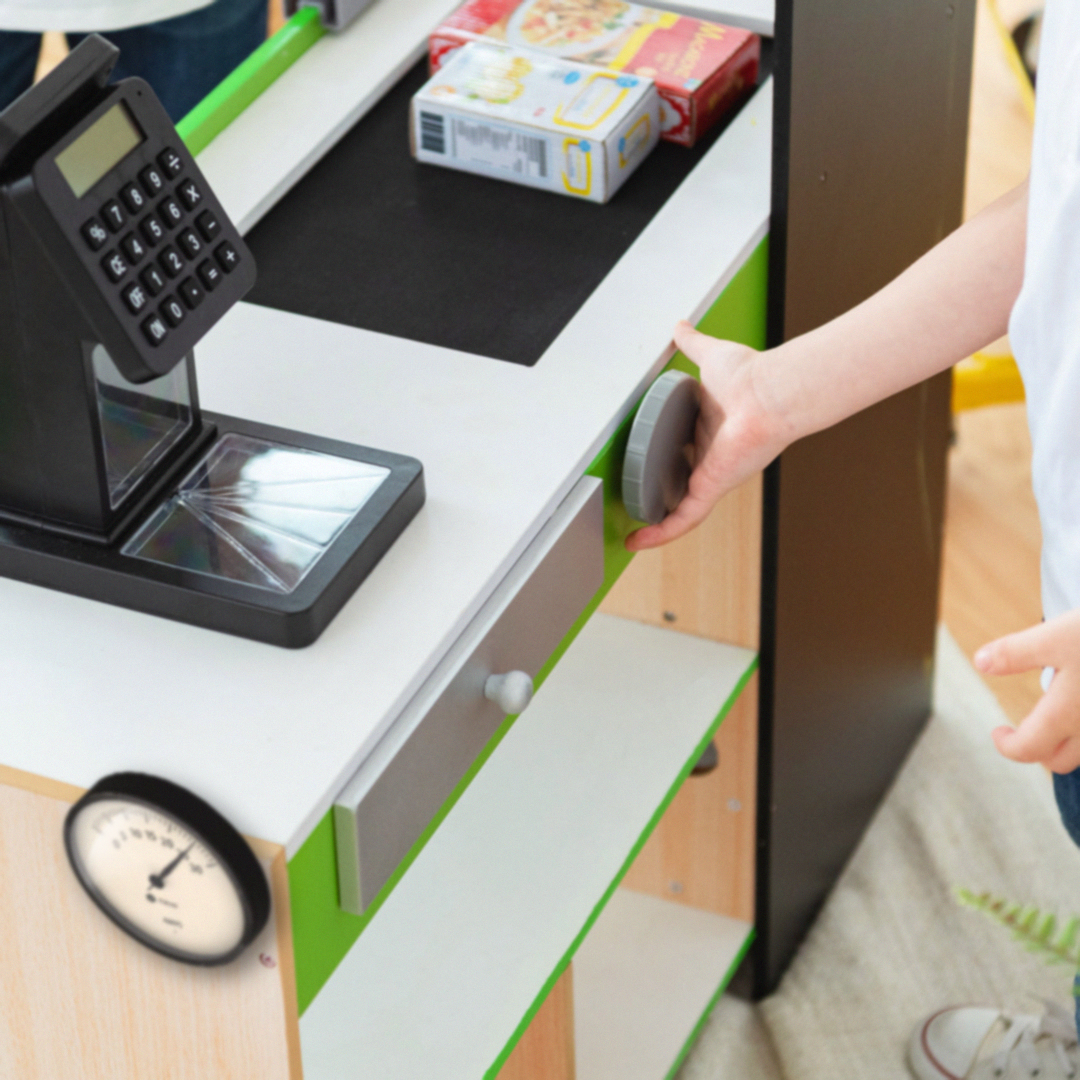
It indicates {"value": 25, "unit": "A"}
